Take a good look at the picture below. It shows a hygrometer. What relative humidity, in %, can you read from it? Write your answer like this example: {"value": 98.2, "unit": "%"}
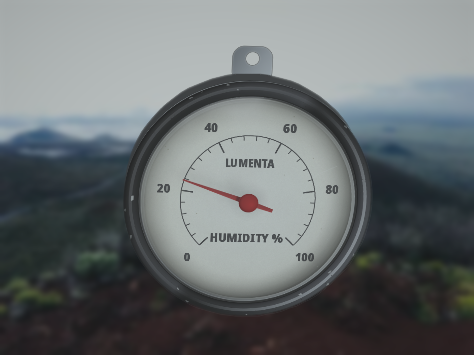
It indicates {"value": 24, "unit": "%"}
